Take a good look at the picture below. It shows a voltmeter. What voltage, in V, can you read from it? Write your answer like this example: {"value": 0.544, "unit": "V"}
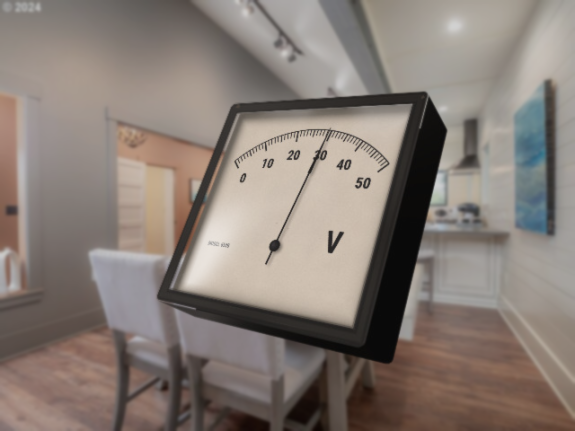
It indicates {"value": 30, "unit": "V"}
